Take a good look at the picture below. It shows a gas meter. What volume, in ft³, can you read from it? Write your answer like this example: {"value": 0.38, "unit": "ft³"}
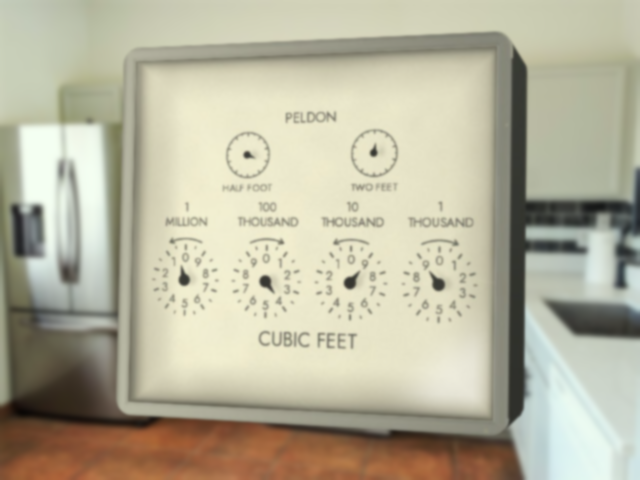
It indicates {"value": 38900, "unit": "ft³"}
